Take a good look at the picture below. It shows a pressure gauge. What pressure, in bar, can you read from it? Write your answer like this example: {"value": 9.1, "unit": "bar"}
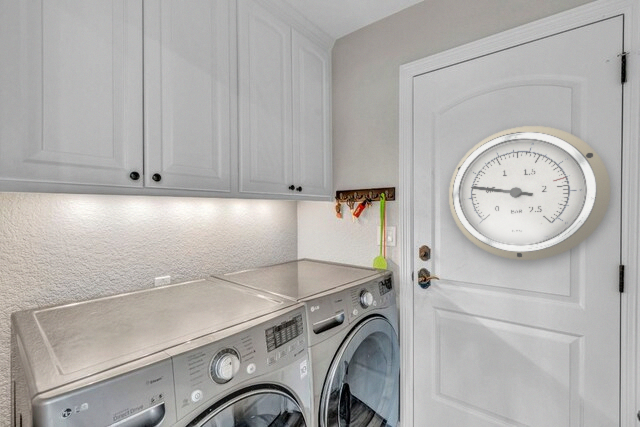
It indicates {"value": 0.5, "unit": "bar"}
